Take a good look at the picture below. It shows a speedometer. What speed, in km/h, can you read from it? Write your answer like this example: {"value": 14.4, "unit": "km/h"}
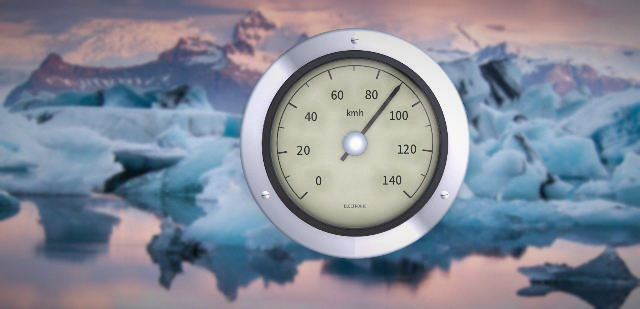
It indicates {"value": 90, "unit": "km/h"}
